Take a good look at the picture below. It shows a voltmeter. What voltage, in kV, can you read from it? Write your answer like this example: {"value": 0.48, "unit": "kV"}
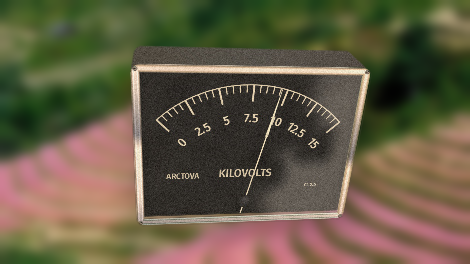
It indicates {"value": 9.5, "unit": "kV"}
